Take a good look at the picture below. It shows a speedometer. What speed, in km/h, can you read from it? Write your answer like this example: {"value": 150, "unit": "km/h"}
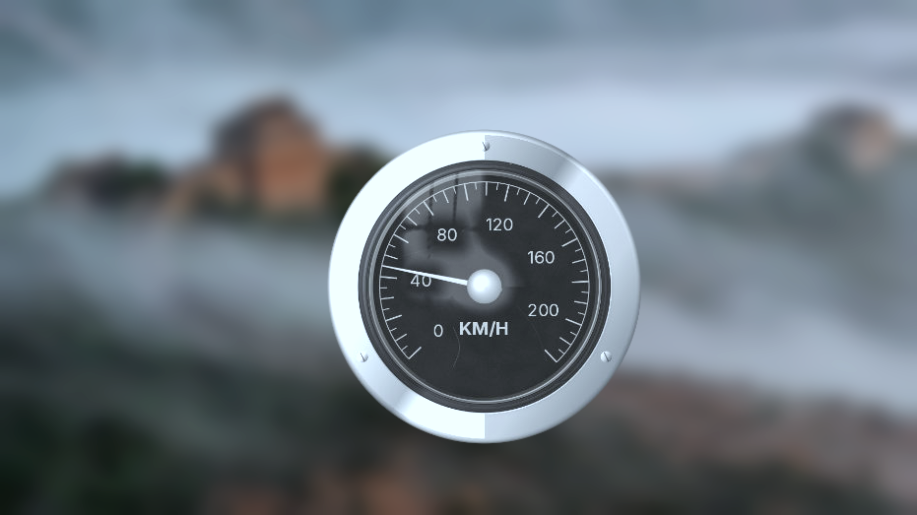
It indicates {"value": 45, "unit": "km/h"}
